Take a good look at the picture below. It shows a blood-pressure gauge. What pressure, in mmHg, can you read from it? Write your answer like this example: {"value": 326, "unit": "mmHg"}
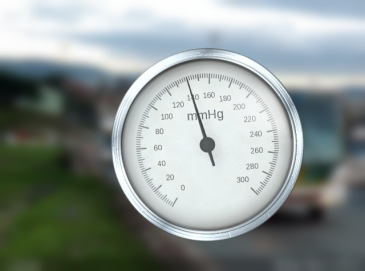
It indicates {"value": 140, "unit": "mmHg"}
